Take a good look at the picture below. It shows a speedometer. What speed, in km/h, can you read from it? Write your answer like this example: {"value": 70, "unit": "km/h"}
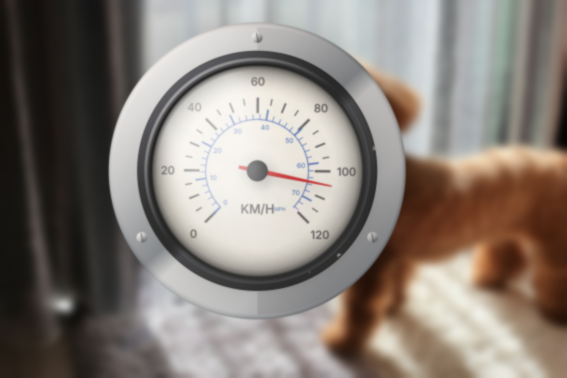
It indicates {"value": 105, "unit": "km/h"}
